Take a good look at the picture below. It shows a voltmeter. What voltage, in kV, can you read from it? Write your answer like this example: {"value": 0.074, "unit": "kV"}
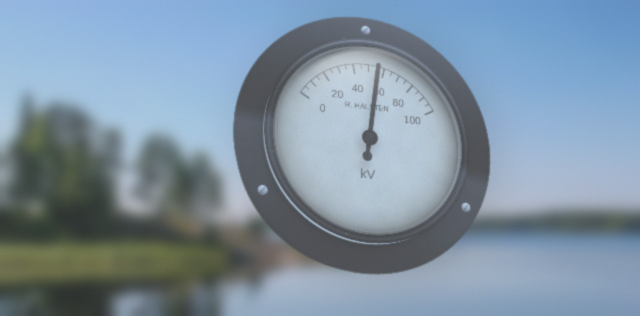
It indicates {"value": 55, "unit": "kV"}
